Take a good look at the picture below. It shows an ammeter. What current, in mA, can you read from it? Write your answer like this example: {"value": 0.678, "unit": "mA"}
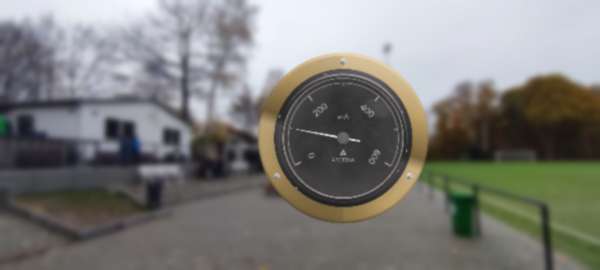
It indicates {"value": 100, "unit": "mA"}
